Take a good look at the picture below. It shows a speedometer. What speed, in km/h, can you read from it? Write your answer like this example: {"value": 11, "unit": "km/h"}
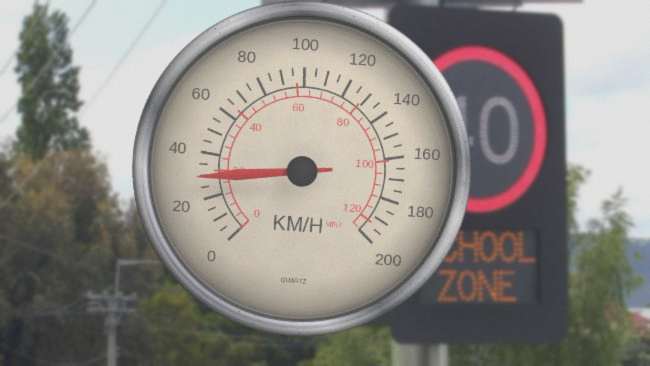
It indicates {"value": 30, "unit": "km/h"}
